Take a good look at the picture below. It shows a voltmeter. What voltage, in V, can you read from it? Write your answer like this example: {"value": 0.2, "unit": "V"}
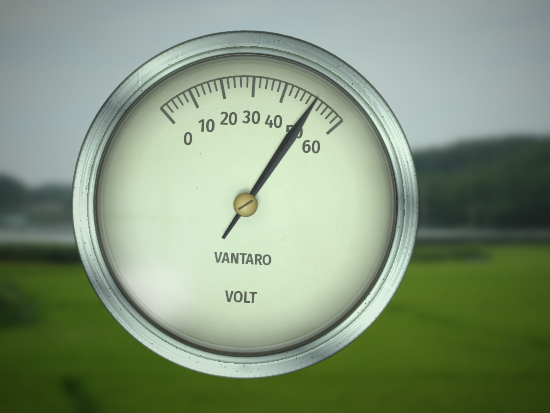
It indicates {"value": 50, "unit": "V"}
